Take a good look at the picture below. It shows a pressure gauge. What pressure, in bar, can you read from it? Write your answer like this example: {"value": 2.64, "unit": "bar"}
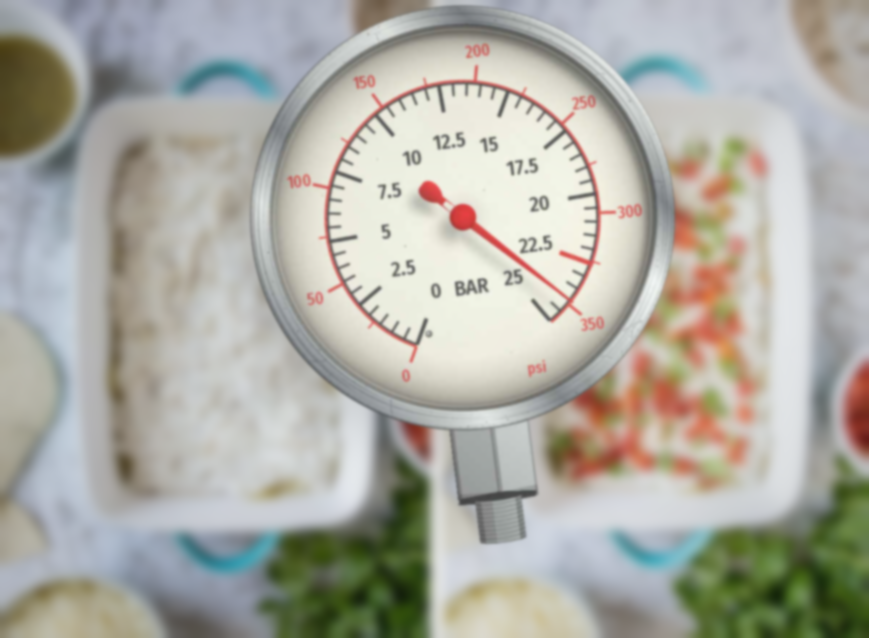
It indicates {"value": 24, "unit": "bar"}
